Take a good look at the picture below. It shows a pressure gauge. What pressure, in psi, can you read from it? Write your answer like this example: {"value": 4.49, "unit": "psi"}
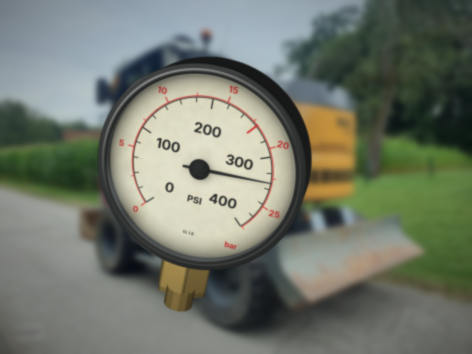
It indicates {"value": 330, "unit": "psi"}
